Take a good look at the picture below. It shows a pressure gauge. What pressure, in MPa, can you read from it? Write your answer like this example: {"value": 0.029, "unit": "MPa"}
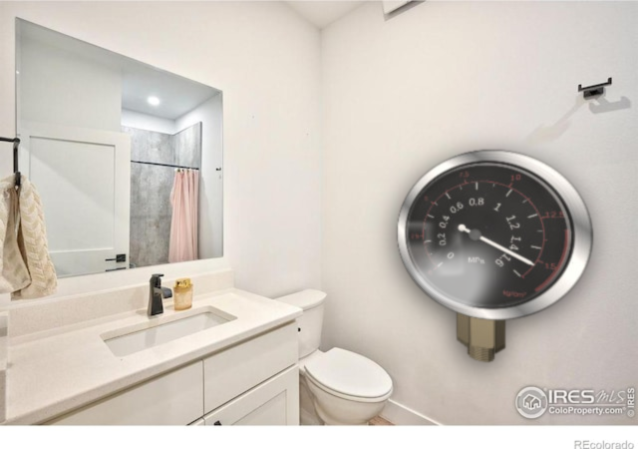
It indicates {"value": 1.5, "unit": "MPa"}
